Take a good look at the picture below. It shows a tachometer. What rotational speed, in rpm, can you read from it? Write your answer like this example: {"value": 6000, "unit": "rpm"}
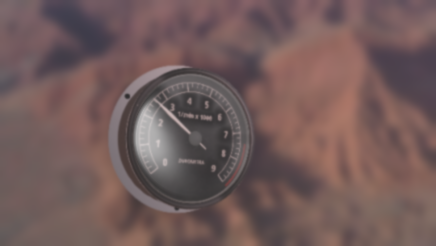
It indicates {"value": 2600, "unit": "rpm"}
